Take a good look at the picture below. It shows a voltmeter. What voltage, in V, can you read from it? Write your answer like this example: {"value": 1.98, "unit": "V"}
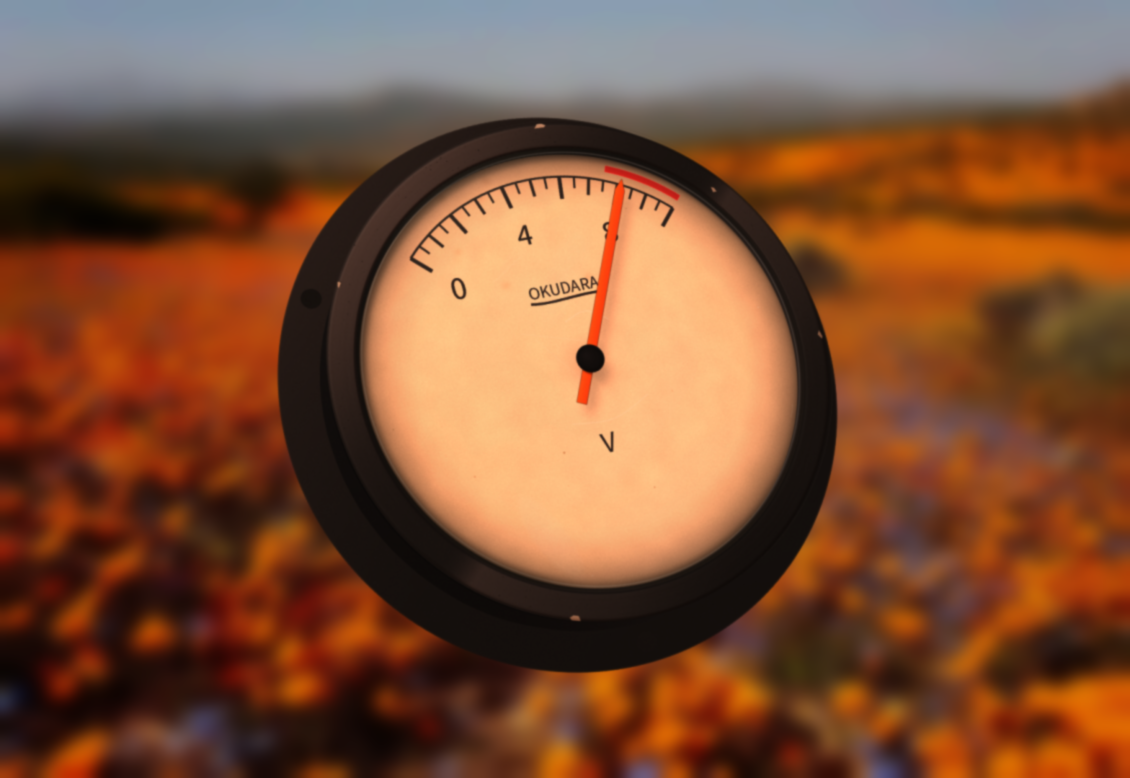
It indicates {"value": 8, "unit": "V"}
